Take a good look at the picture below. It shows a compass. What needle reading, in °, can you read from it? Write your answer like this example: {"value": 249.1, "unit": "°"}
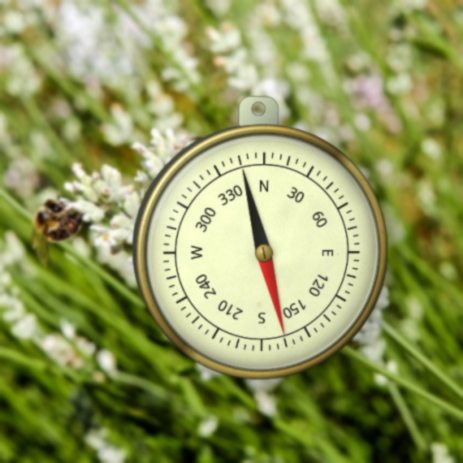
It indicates {"value": 165, "unit": "°"}
